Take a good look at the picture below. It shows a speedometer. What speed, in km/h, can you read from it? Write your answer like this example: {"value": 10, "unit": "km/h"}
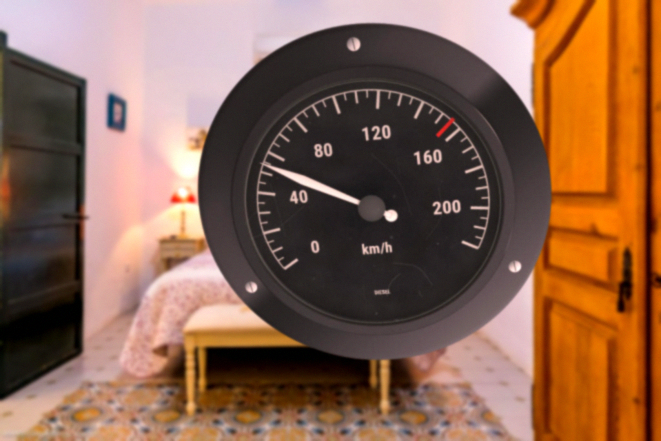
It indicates {"value": 55, "unit": "km/h"}
